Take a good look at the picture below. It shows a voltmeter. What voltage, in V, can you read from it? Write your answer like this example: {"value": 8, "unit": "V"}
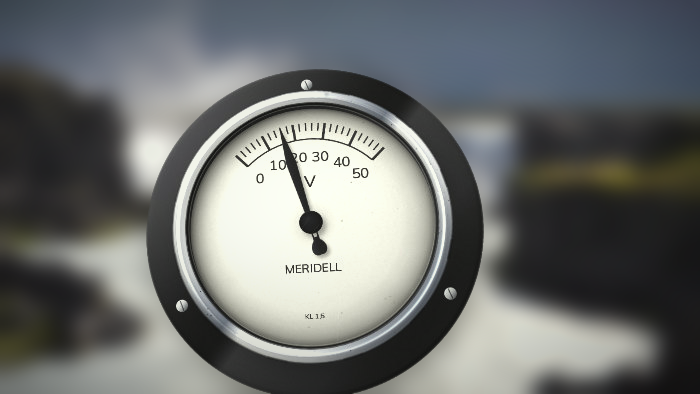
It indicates {"value": 16, "unit": "V"}
